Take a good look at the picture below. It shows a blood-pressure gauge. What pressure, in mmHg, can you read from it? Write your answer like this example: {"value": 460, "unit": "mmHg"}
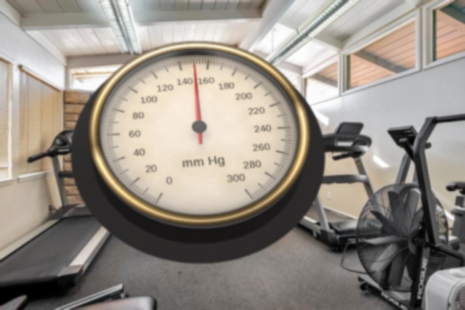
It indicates {"value": 150, "unit": "mmHg"}
